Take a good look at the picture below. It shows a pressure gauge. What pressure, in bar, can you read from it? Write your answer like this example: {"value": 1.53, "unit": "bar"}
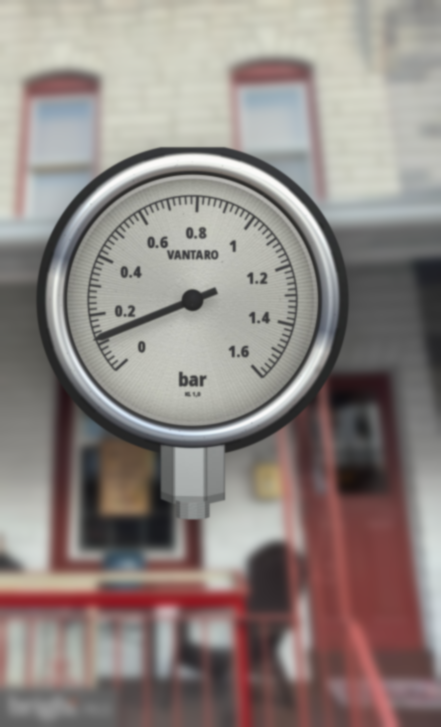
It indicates {"value": 0.12, "unit": "bar"}
